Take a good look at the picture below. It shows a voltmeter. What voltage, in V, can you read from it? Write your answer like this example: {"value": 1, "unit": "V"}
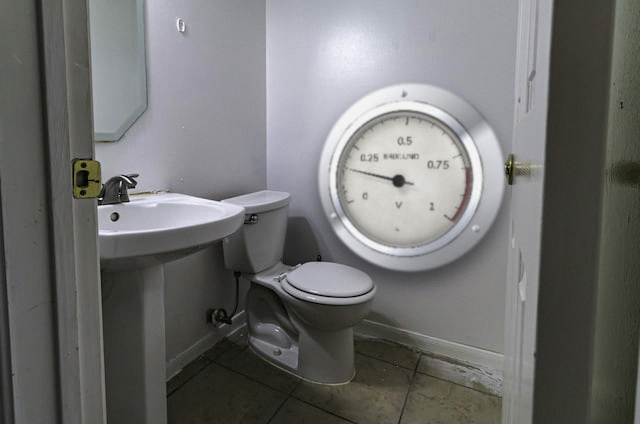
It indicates {"value": 0.15, "unit": "V"}
